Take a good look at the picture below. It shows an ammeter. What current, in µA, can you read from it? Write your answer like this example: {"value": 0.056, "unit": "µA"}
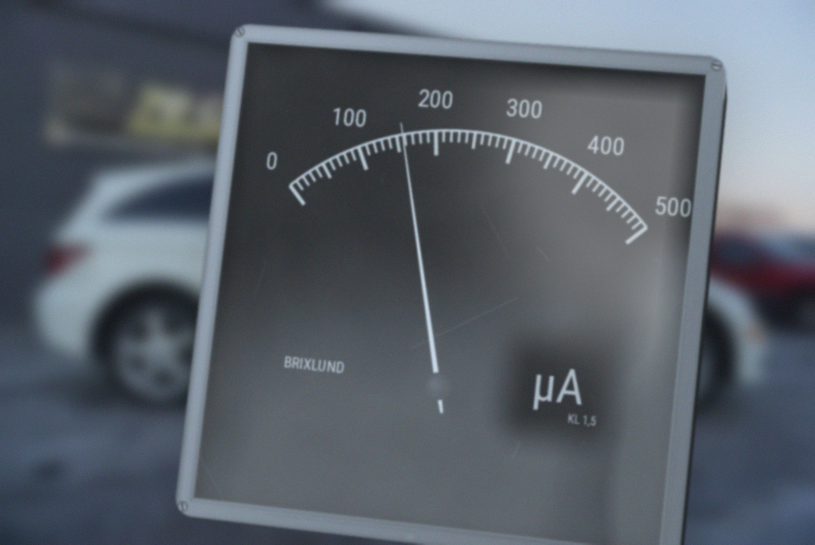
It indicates {"value": 160, "unit": "µA"}
